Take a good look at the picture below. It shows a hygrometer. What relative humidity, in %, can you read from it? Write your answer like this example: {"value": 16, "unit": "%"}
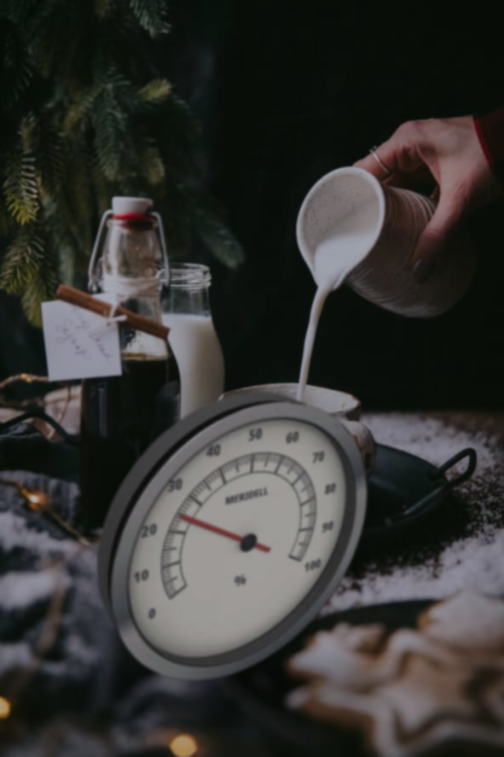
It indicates {"value": 25, "unit": "%"}
